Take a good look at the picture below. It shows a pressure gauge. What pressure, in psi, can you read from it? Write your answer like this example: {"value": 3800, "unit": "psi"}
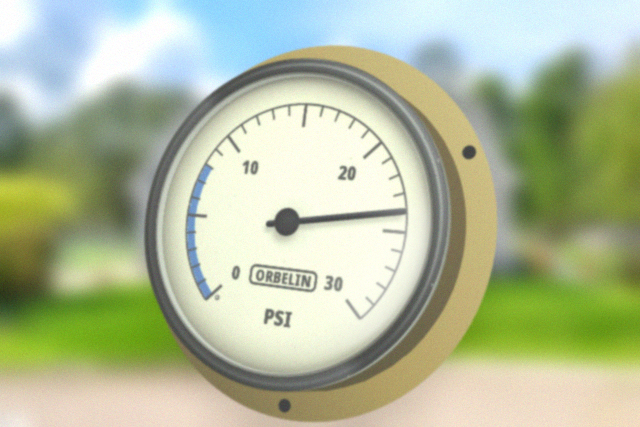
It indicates {"value": 24, "unit": "psi"}
